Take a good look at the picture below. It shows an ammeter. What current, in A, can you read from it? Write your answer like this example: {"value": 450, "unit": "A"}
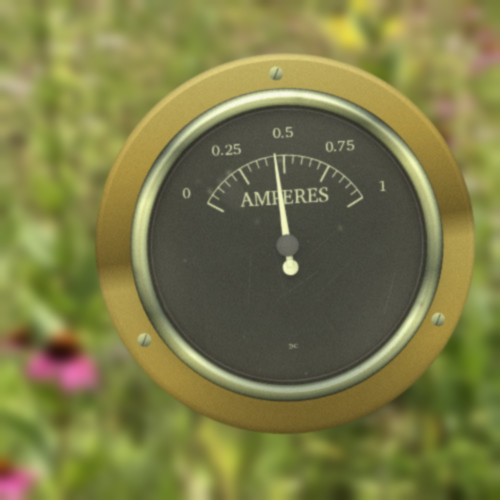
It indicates {"value": 0.45, "unit": "A"}
